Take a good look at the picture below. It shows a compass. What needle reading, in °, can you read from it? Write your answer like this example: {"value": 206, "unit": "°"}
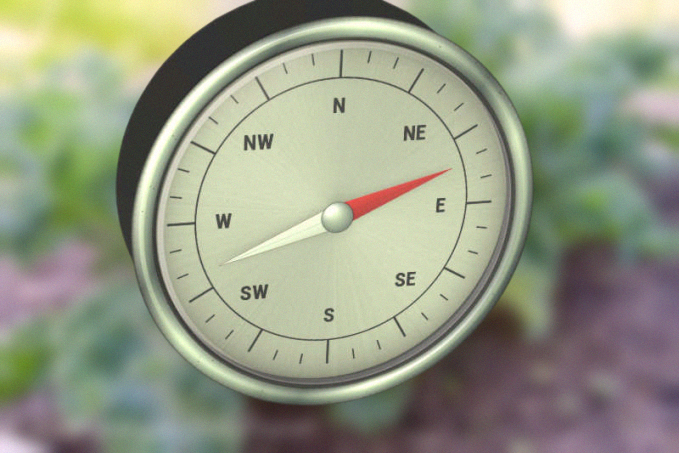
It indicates {"value": 70, "unit": "°"}
